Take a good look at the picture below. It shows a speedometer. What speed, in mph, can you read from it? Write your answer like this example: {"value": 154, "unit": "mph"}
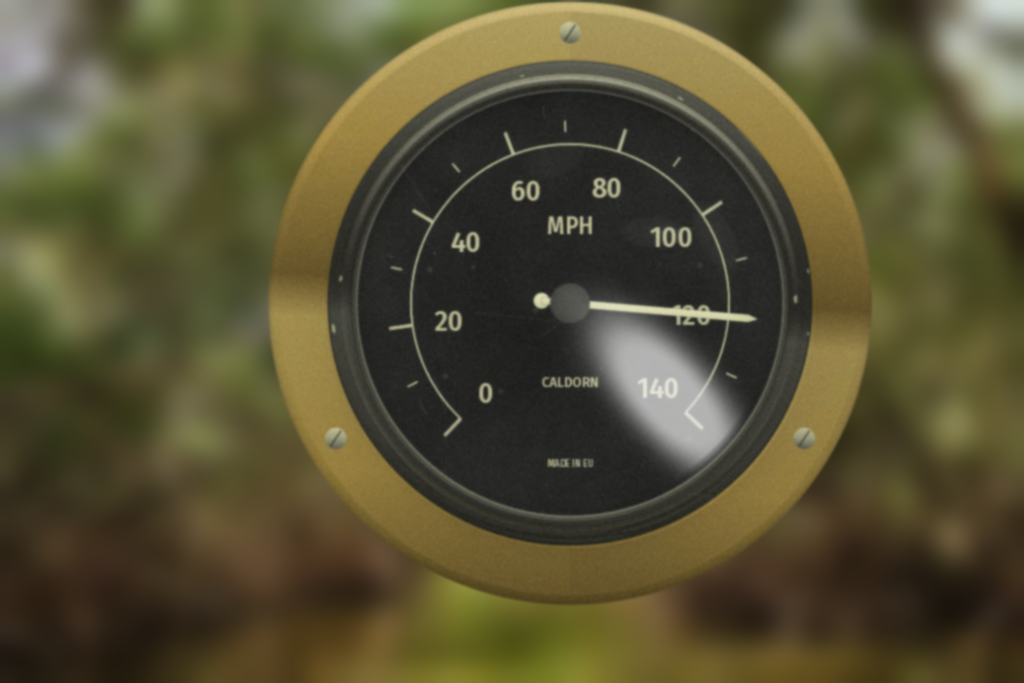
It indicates {"value": 120, "unit": "mph"}
